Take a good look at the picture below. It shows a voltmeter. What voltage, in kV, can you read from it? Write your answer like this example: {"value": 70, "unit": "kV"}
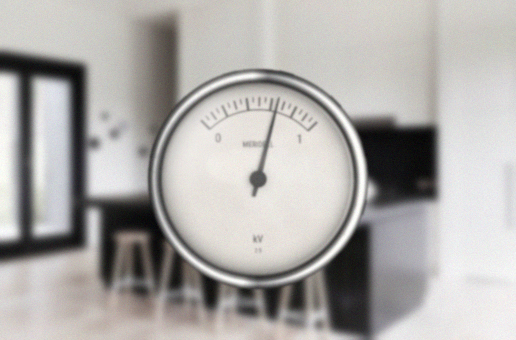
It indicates {"value": 0.65, "unit": "kV"}
